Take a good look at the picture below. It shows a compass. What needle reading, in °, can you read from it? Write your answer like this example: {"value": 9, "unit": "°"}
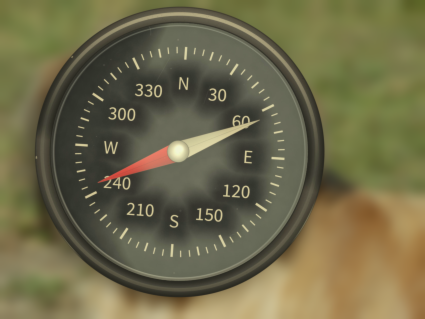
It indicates {"value": 245, "unit": "°"}
